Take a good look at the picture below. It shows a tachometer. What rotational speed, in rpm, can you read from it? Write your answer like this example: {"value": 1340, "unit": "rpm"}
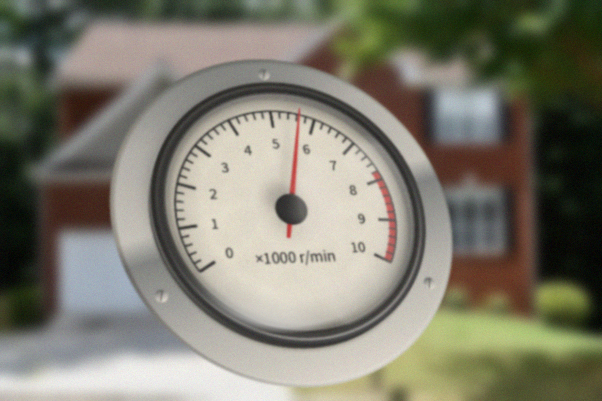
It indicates {"value": 5600, "unit": "rpm"}
